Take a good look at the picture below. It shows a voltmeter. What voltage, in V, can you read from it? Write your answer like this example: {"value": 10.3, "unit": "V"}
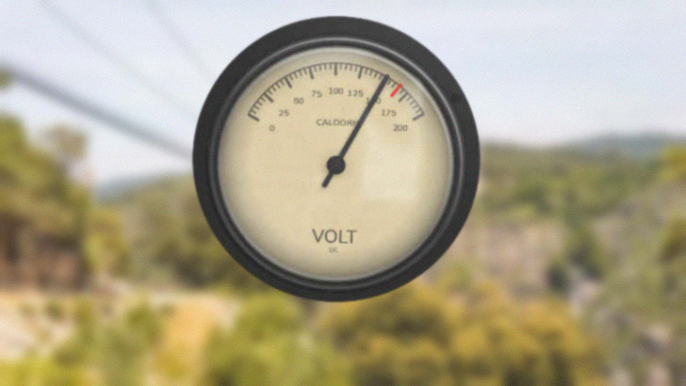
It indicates {"value": 150, "unit": "V"}
